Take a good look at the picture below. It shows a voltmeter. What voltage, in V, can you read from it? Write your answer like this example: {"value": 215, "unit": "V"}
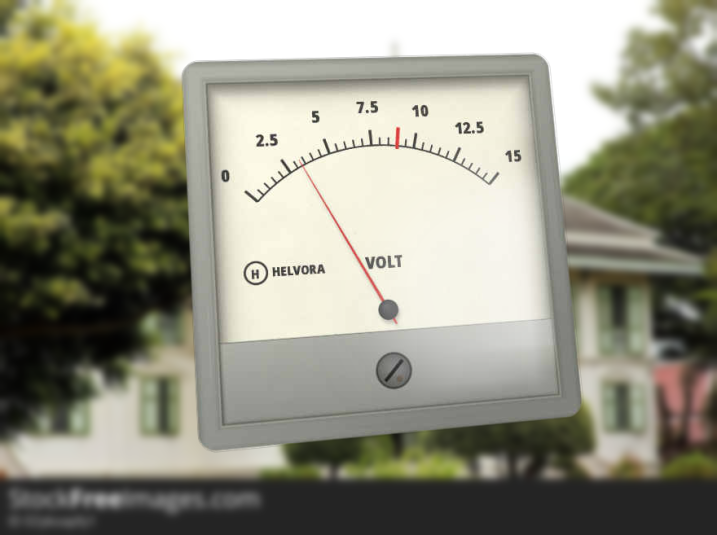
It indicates {"value": 3.25, "unit": "V"}
